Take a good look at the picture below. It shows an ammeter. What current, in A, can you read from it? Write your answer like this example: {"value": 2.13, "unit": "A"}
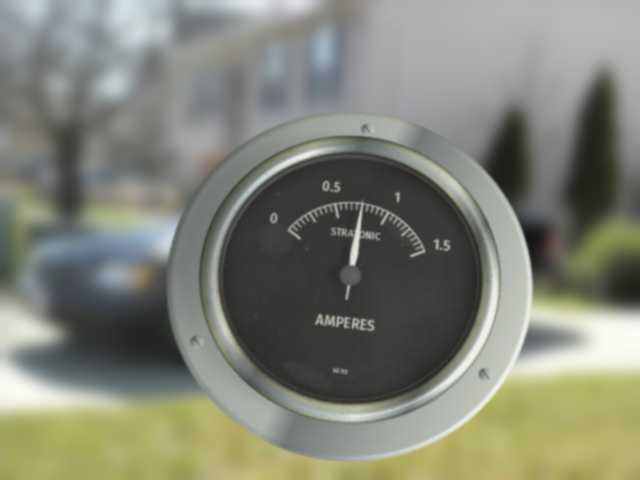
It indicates {"value": 0.75, "unit": "A"}
